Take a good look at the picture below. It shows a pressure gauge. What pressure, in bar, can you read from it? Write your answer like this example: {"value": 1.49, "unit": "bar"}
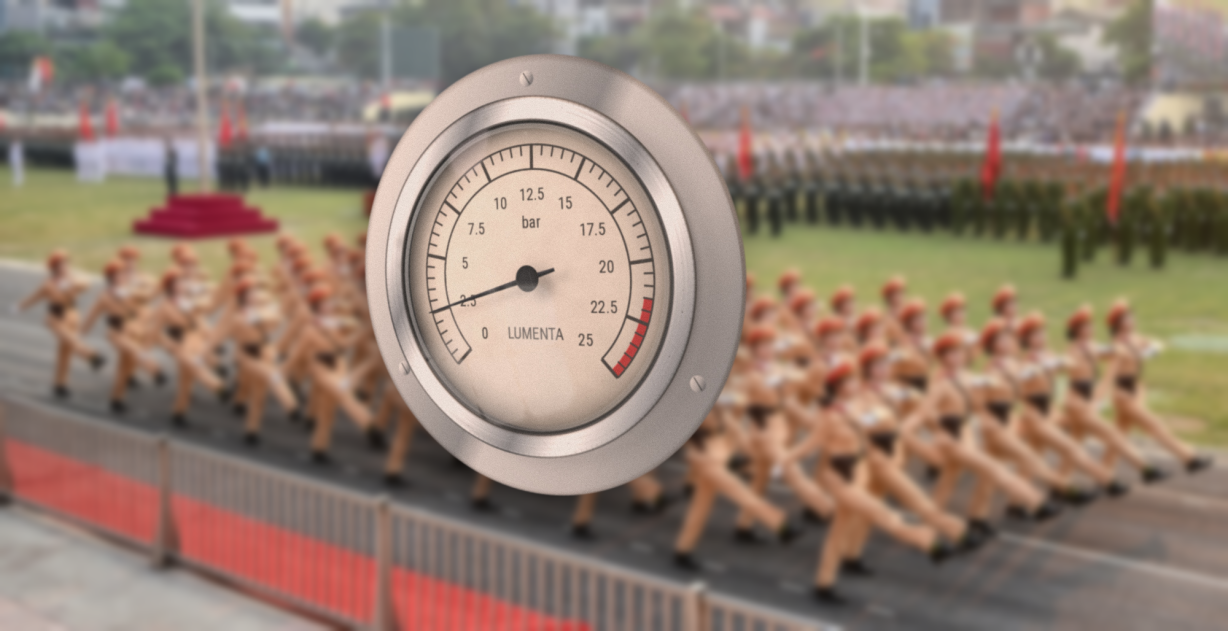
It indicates {"value": 2.5, "unit": "bar"}
